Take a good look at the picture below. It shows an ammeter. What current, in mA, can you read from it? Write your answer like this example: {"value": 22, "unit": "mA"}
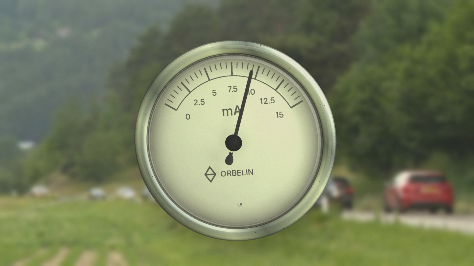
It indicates {"value": 9.5, "unit": "mA"}
